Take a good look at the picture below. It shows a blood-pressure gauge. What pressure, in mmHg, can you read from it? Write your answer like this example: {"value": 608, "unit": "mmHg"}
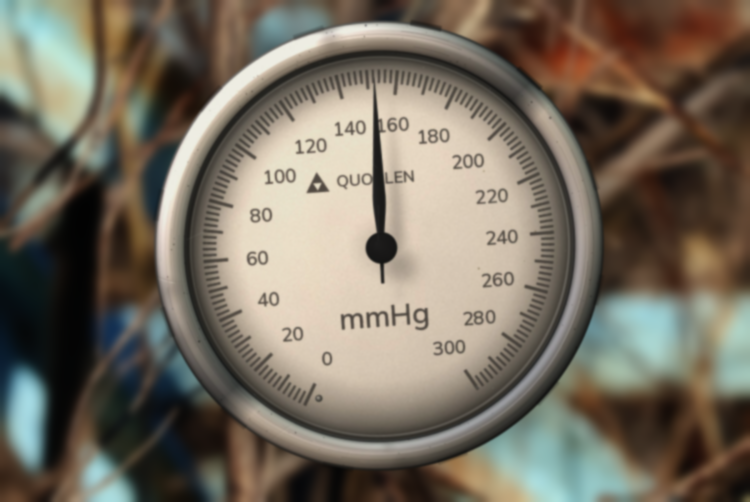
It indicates {"value": 152, "unit": "mmHg"}
